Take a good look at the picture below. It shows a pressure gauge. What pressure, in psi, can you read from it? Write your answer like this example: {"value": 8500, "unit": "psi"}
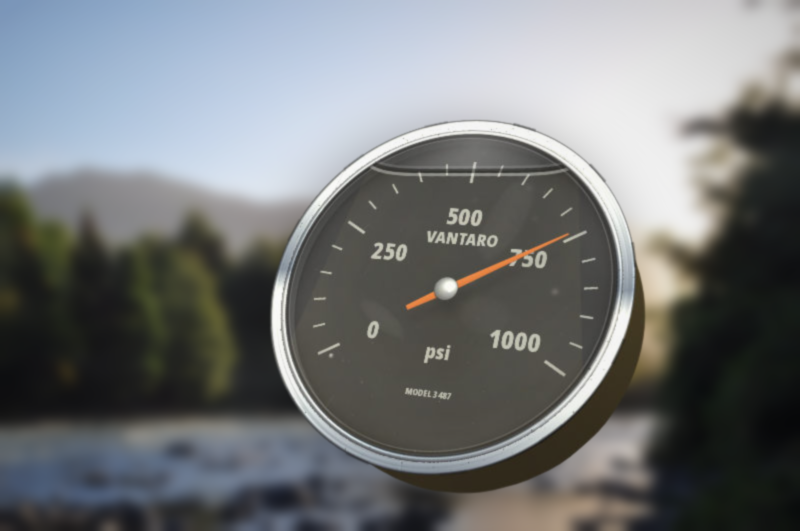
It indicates {"value": 750, "unit": "psi"}
